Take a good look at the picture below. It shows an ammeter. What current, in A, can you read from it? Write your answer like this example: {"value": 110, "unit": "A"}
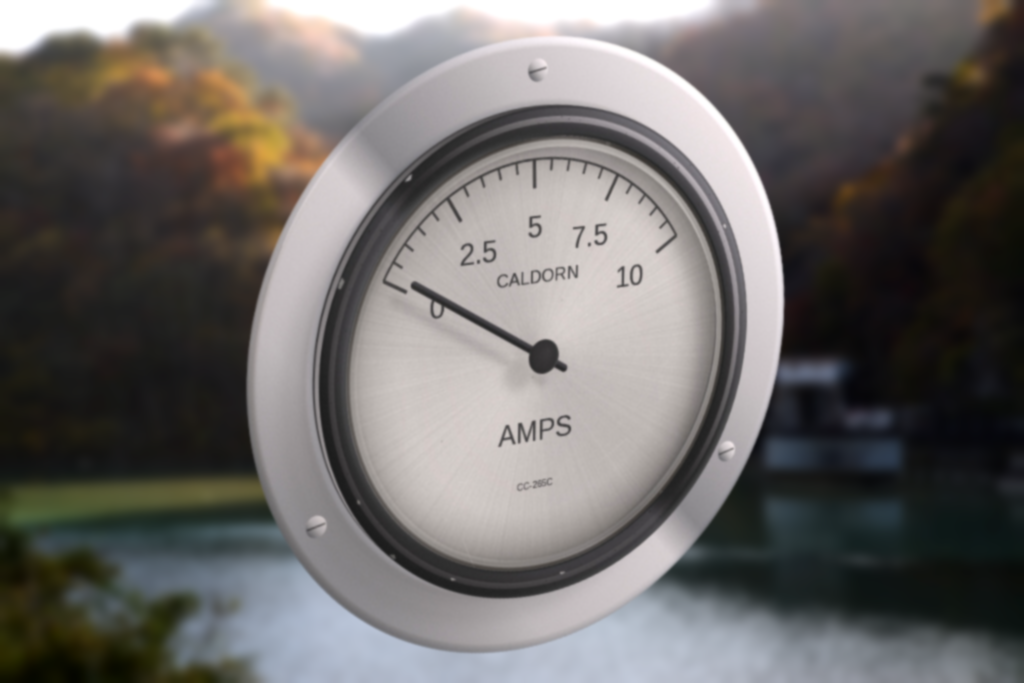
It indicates {"value": 0.25, "unit": "A"}
